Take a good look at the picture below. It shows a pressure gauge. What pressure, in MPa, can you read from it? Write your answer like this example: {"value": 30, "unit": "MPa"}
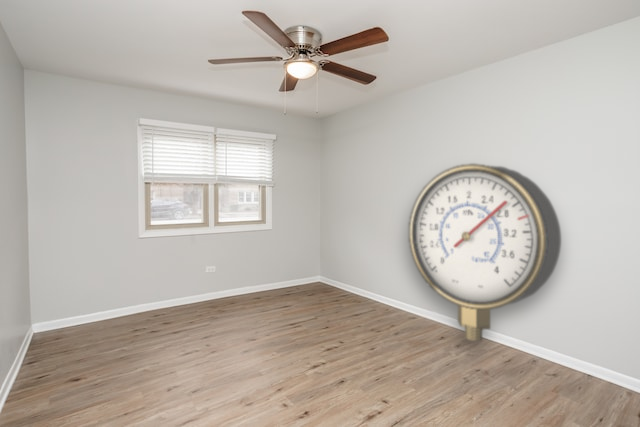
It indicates {"value": 2.7, "unit": "MPa"}
